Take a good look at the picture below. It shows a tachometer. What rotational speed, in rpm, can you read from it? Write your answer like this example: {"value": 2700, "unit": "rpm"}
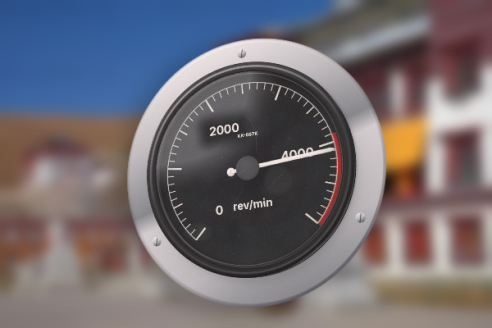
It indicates {"value": 4100, "unit": "rpm"}
